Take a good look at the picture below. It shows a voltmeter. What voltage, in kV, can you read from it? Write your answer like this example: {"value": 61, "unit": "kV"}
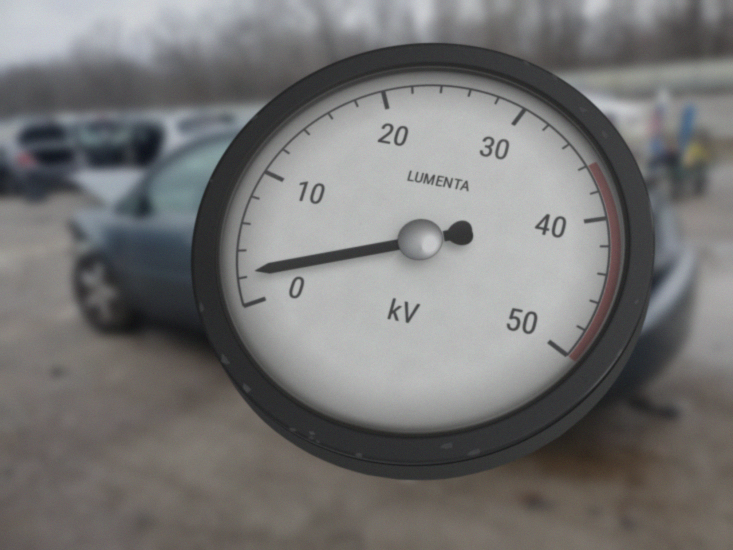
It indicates {"value": 2, "unit": "kV"}
